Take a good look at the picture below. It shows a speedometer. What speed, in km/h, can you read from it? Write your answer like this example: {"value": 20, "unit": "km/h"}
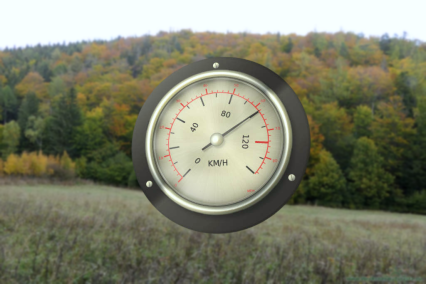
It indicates {"value": 100, "unit": "km/h"}
